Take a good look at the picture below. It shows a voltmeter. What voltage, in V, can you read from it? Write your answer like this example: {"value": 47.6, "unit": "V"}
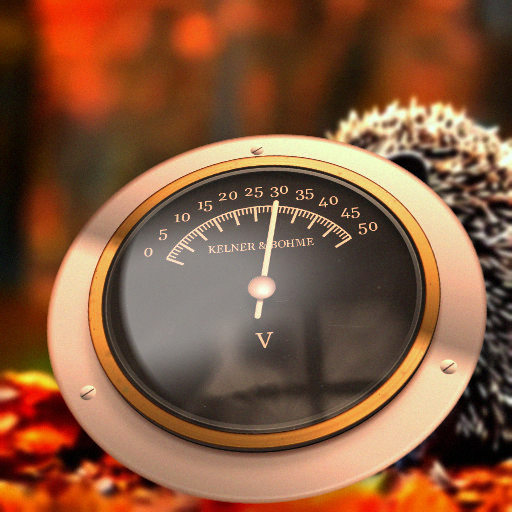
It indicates {"value": 30, "unit": "V"}
